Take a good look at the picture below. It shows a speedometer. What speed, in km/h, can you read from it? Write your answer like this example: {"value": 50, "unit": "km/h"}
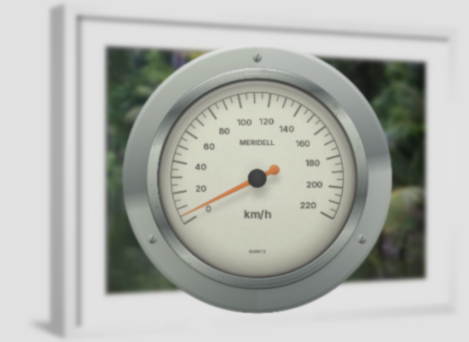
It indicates {"value": 5, "unit": "km/h"}
